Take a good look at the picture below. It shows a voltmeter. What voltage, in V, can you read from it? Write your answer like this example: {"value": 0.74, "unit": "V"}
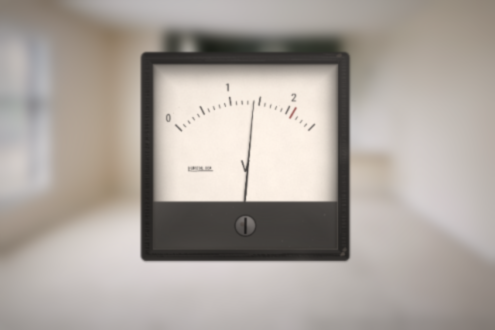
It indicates {"value": 1.4, "unit": "V"}
